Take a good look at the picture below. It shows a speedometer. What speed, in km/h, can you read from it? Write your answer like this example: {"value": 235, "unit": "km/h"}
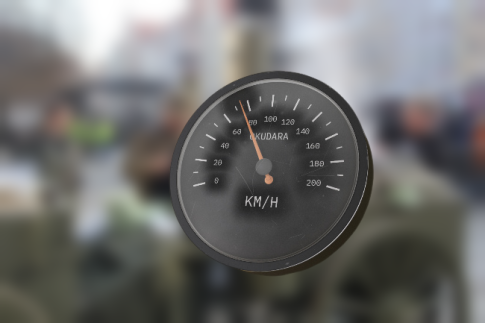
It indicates {"value": 75, "unit": "km/h"}
